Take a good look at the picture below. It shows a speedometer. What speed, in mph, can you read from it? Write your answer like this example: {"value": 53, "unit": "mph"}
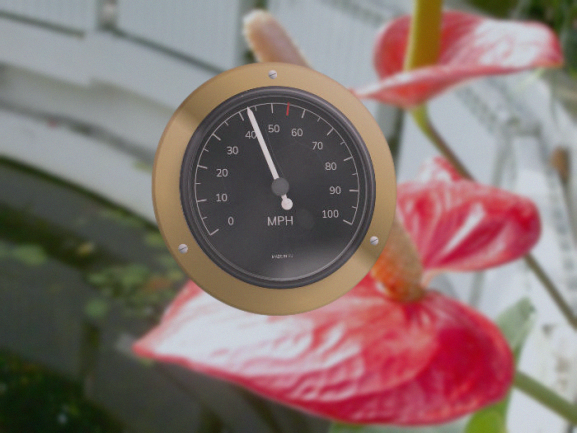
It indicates {"value": 42.5, "unit": "mph"}
